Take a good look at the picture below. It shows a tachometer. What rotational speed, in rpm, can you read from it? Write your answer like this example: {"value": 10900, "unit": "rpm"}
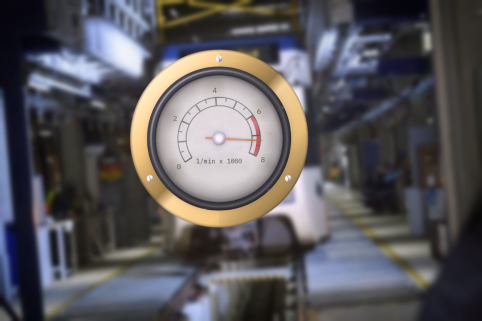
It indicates {"value": 7250, "unit": "rpm"}
